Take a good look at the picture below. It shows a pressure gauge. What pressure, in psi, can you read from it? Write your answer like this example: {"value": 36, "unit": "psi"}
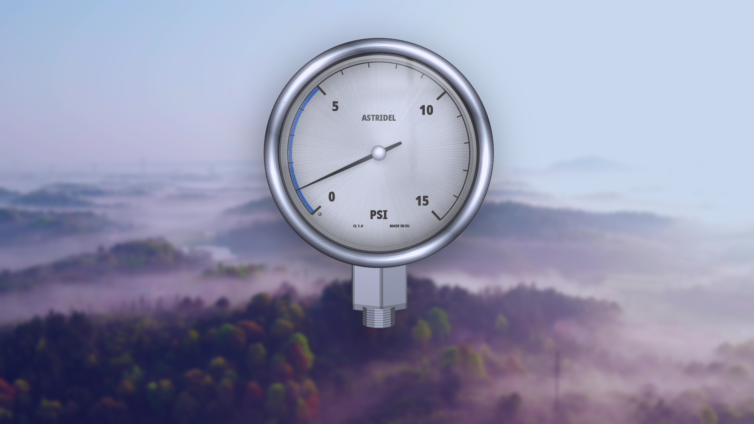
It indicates {"value": 1, "unit": "psi"}
